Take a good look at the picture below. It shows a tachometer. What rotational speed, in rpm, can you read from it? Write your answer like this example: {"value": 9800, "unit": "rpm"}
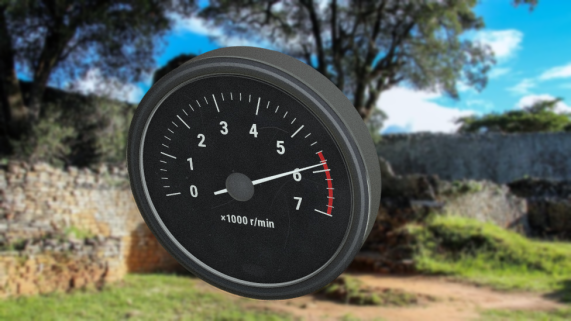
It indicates {"value": 5800, "unit": "rpm"}
